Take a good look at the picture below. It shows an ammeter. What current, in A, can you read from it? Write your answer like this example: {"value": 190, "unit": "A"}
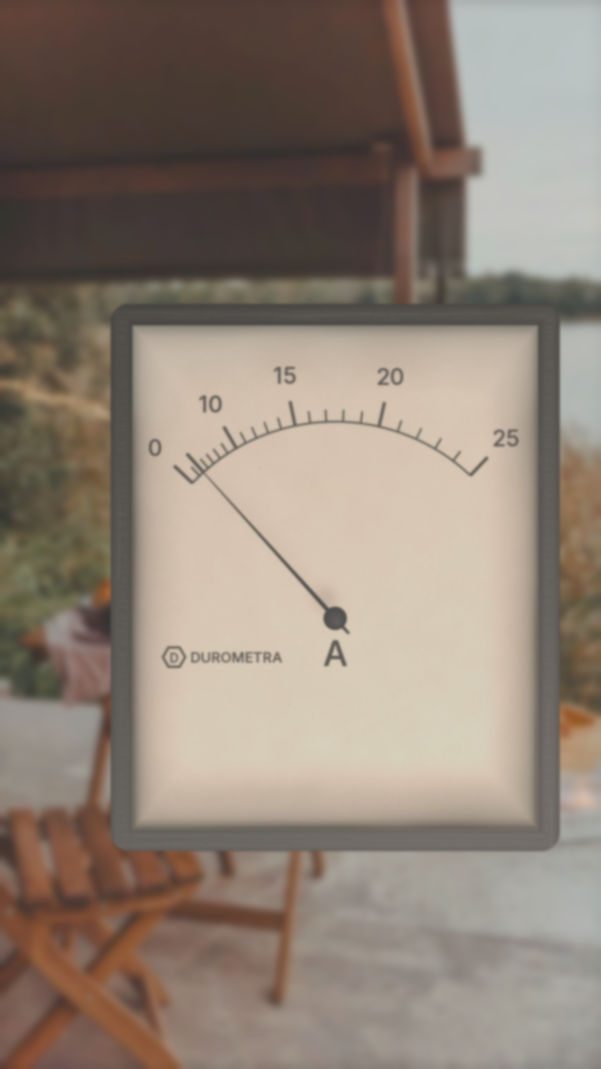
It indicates {"value": 5, "unit": "A"}
